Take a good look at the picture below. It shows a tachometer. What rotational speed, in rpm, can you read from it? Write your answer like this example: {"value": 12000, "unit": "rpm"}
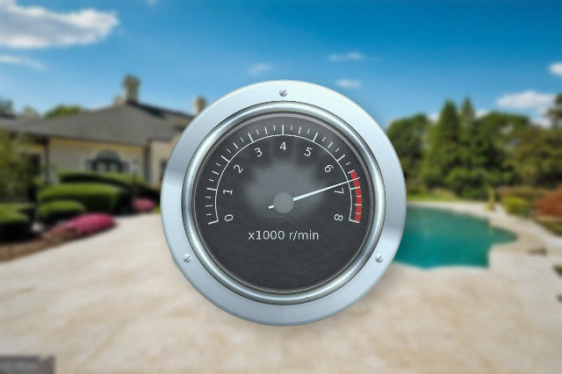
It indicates {"value": 6750, "unit": "rpm"}
